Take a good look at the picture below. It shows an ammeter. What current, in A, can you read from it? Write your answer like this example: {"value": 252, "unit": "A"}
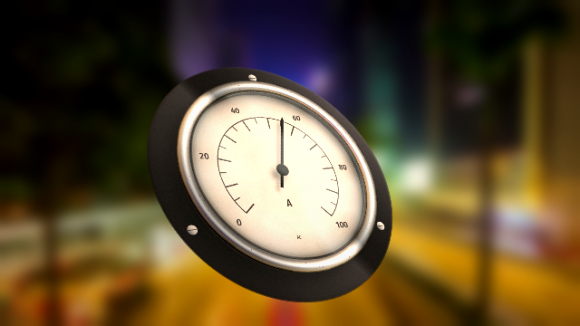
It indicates {"value": 55, "unit": "A"}
